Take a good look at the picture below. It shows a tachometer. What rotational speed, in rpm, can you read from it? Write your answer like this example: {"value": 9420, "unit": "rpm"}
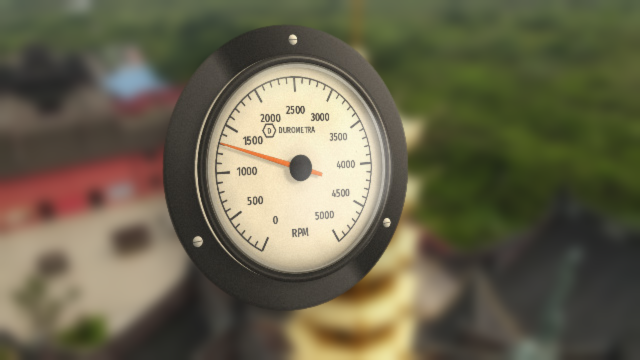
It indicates {"value": 1300, "unit": "rpm"}
